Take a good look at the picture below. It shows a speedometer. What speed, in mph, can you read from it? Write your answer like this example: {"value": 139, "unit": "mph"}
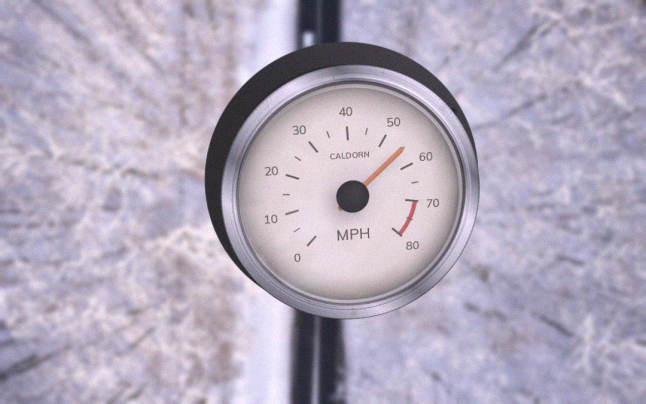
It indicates {"value": 55, "unit": "mph"}
